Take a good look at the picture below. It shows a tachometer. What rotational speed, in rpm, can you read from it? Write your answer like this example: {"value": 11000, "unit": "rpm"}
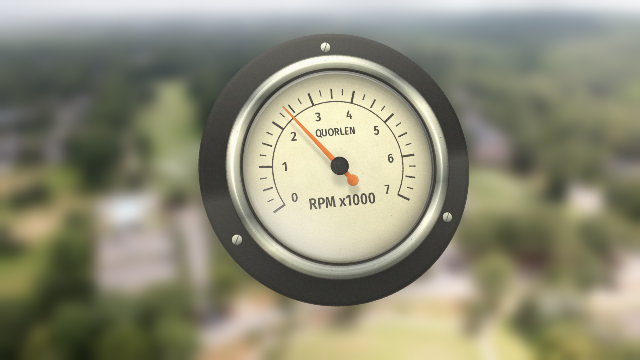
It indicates {"value": 2375, "unit": "rpm"}
